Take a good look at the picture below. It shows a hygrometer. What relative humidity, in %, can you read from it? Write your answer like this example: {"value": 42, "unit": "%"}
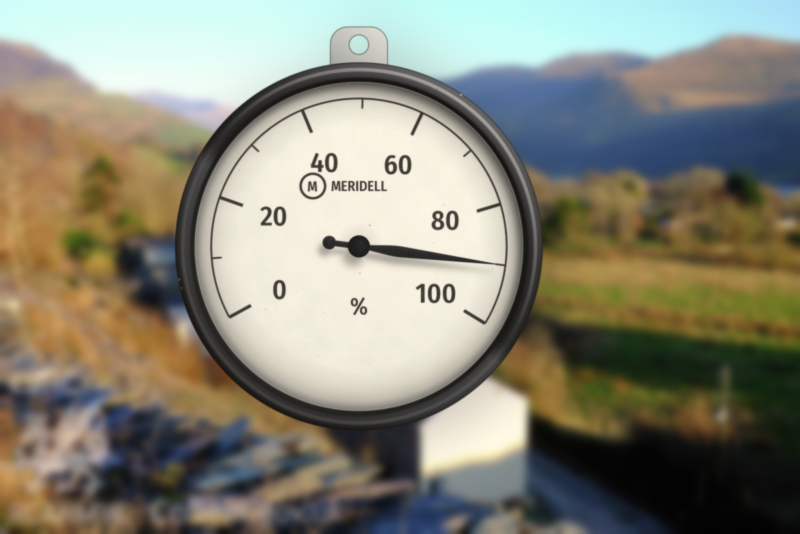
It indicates {"value": 90, "unit": "%"}
